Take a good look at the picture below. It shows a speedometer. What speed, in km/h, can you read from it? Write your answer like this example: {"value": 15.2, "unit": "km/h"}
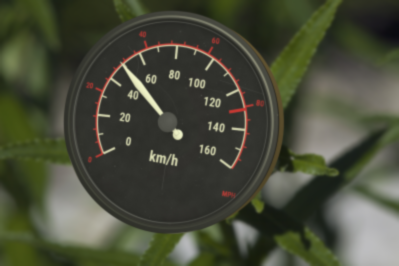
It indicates {"value": 50, "unit": "km/h"}
